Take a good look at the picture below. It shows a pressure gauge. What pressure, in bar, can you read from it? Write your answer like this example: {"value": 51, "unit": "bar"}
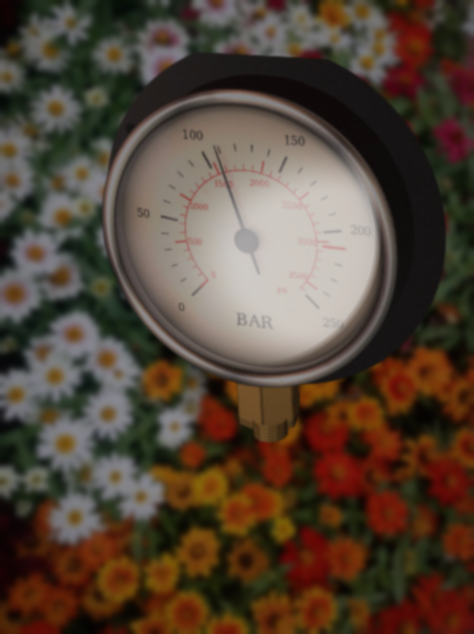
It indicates {"value": 110, "unit": "bar"}
